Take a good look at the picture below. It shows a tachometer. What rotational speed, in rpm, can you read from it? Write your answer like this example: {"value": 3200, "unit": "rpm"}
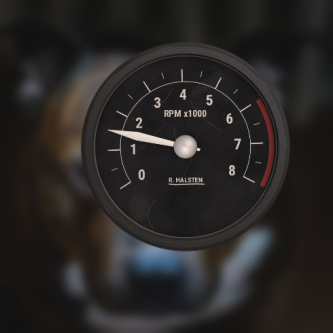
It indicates {"value": 1500, "unit": "rpm"}
